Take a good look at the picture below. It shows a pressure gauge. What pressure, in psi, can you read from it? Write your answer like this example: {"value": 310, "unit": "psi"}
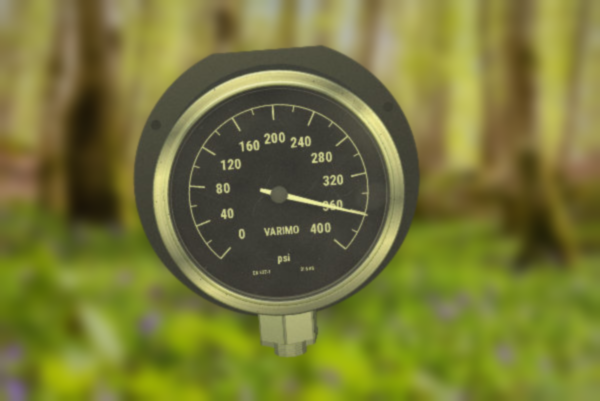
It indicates {"value": 360, "unit": "psi"}
